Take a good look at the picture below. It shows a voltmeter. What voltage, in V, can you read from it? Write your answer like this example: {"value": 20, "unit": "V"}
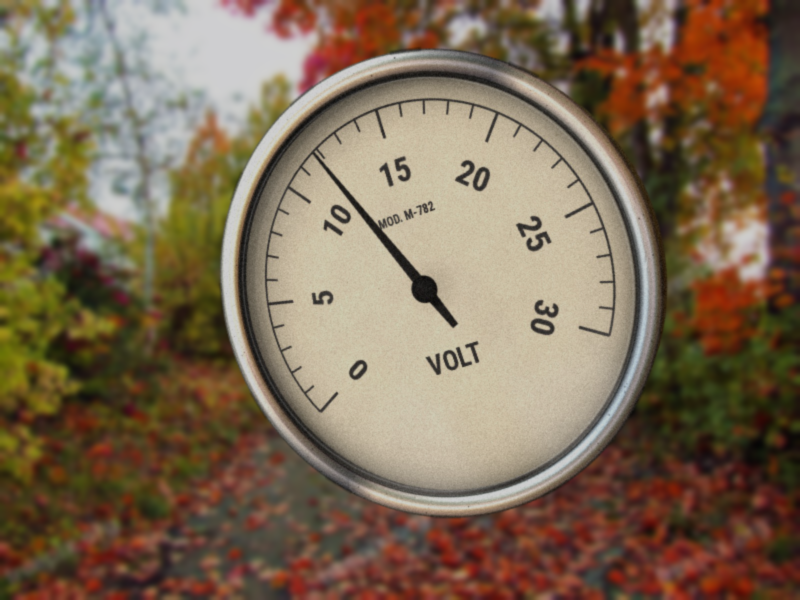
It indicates {"value": 12, "unit": "V"}
